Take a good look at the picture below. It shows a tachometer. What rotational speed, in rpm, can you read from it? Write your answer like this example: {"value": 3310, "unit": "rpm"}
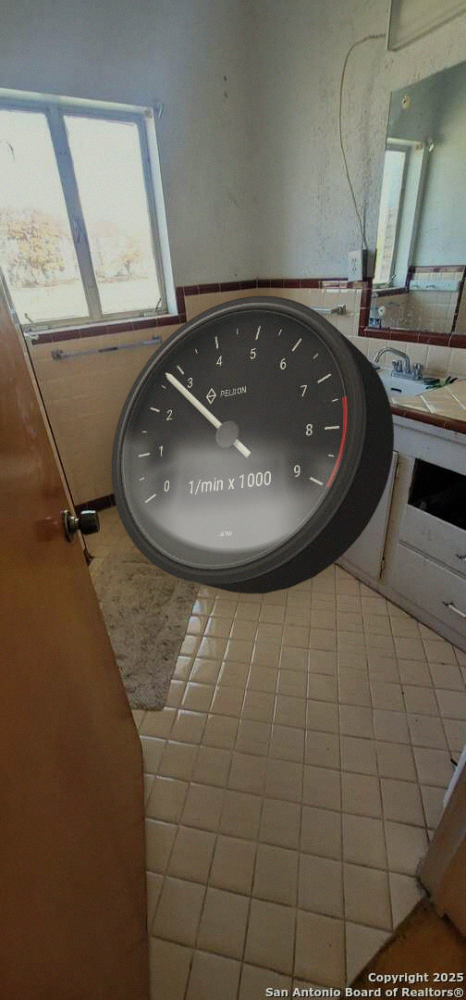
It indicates {"value": 2750, "unit": "rpm"}
